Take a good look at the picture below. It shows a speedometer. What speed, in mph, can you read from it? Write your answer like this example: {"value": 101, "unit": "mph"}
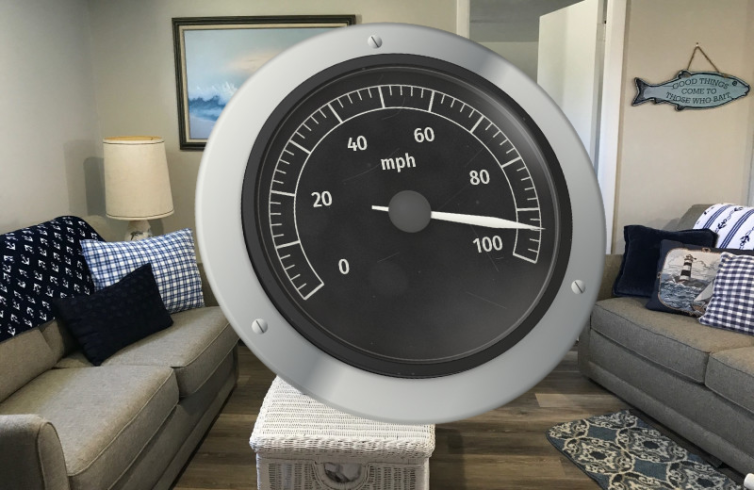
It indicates {"value": 94, "unit": "mph"}
